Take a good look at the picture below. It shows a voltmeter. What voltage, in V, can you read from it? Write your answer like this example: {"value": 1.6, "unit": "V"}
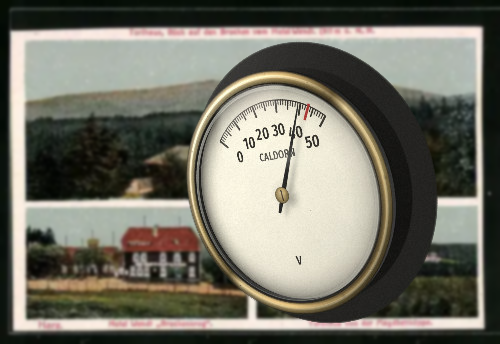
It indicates {"value": 40, "unit": "V"}
